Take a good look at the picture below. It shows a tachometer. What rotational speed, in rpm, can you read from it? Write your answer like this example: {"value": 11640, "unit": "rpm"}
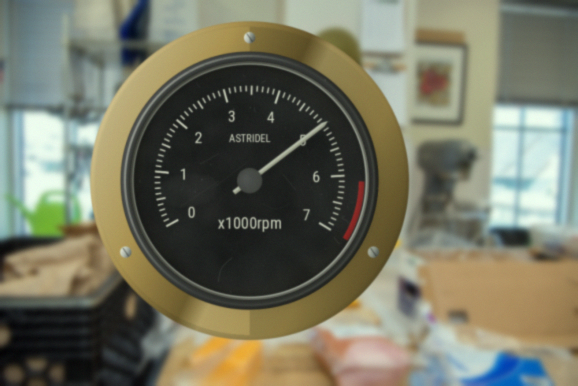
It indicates {"value": 5000, "unit": "rpm"}
